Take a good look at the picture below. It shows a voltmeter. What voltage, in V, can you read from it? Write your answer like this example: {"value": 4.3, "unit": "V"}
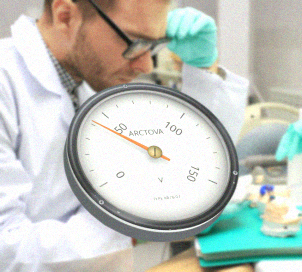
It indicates {"value": 40, "unit": "V"}
